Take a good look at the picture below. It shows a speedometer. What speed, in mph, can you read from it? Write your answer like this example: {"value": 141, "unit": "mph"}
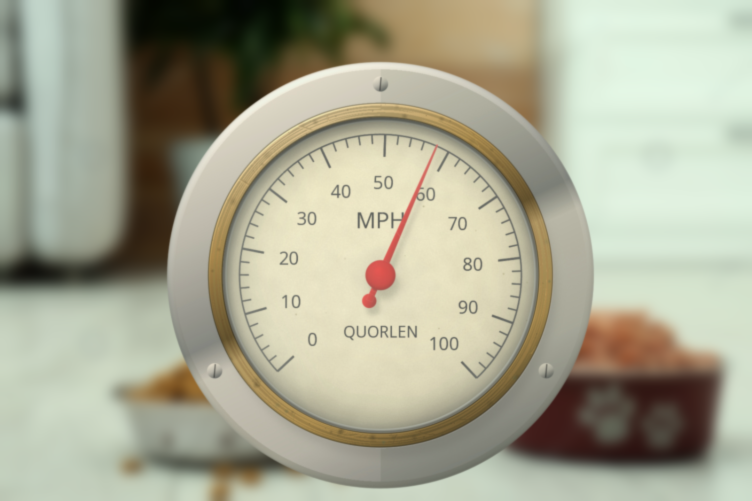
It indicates {"value": 58, "unit": "mph"}
